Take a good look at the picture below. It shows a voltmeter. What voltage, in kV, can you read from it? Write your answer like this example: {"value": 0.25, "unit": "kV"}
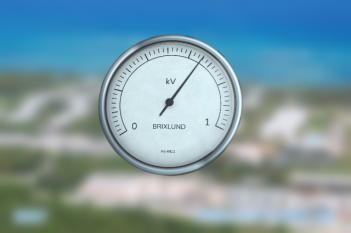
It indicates {"value": 0.66, "unit": "kV"}
